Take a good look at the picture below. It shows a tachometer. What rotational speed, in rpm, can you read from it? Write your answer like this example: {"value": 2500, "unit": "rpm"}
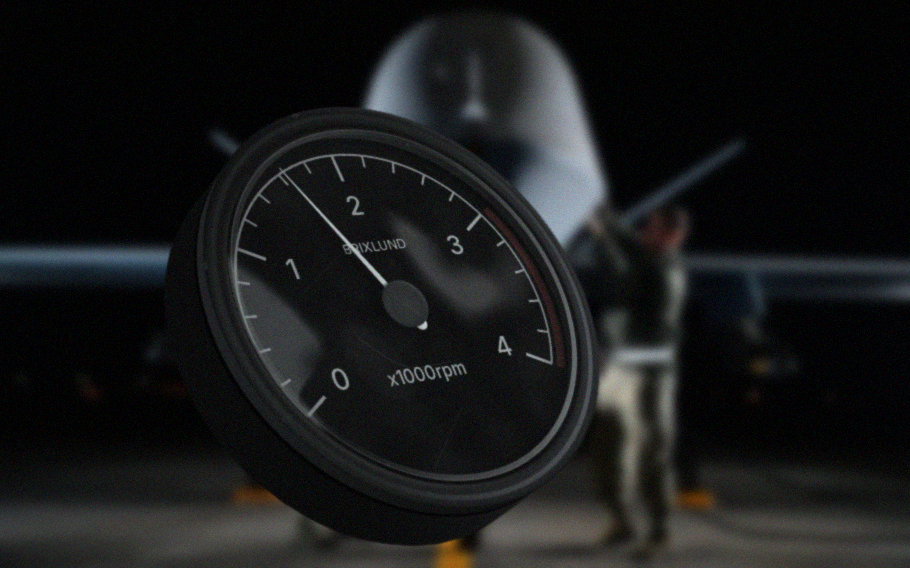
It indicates {"value": 1600, "unit": "rpm"}
